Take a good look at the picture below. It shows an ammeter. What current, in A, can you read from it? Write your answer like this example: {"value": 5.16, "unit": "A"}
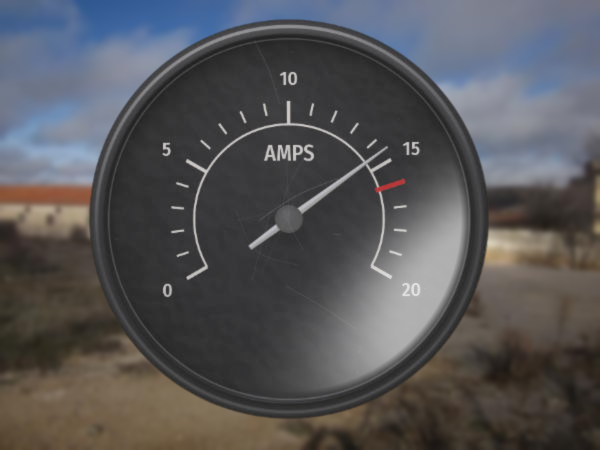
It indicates {"value": 14.5, "unit": "A"}
